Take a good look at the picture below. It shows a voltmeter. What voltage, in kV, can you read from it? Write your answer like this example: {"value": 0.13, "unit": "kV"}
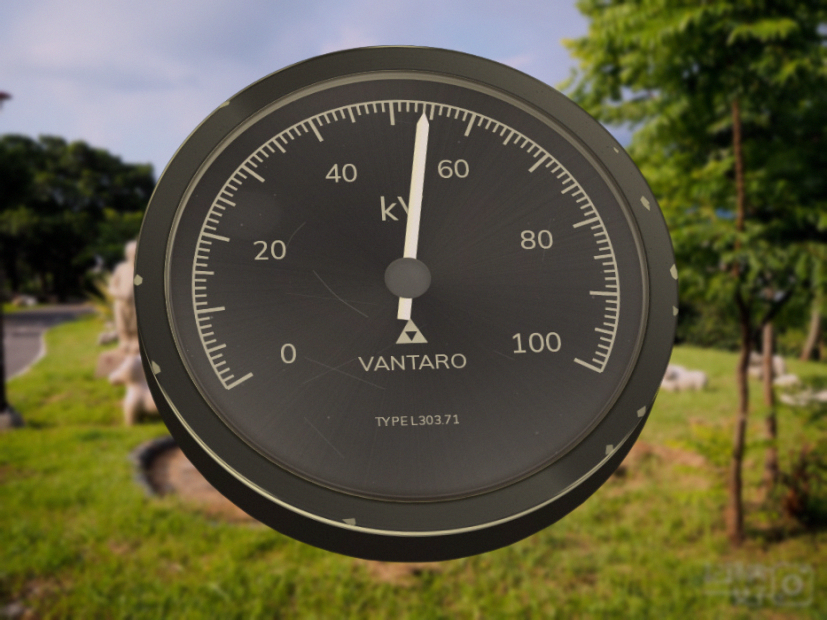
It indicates {"value": 54, "unit": "kV"}
